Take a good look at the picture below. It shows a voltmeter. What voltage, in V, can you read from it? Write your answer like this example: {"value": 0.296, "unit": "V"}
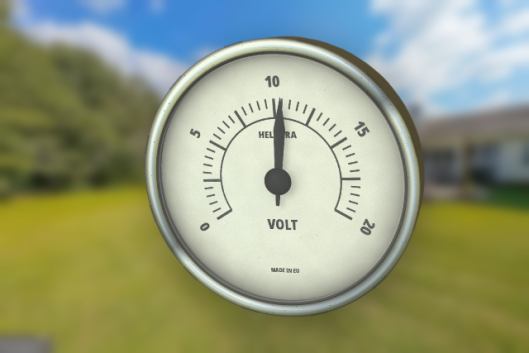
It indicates {"value": 10.5, "unit": "V"}
